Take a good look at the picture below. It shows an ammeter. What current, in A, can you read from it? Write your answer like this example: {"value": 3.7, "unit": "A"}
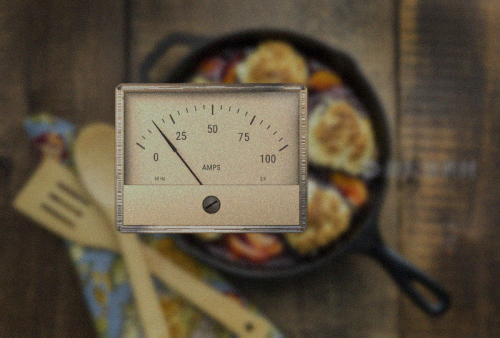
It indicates {"value": 15, "unit": "A"}
